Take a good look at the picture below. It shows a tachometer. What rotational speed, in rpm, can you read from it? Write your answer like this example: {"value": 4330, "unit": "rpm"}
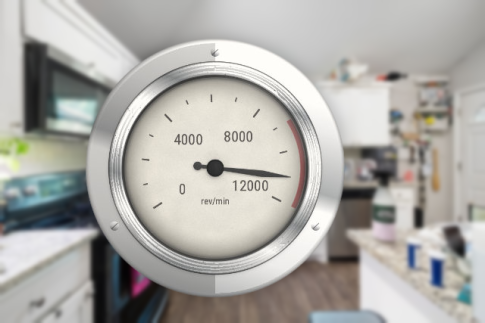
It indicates {"value": 11000, "unit": "rpm"}
